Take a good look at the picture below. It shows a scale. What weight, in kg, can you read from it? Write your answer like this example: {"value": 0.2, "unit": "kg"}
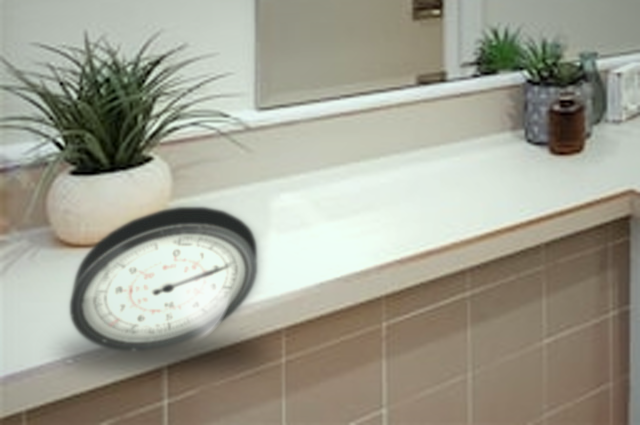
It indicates {"value": 2, "unit": "kg"}
